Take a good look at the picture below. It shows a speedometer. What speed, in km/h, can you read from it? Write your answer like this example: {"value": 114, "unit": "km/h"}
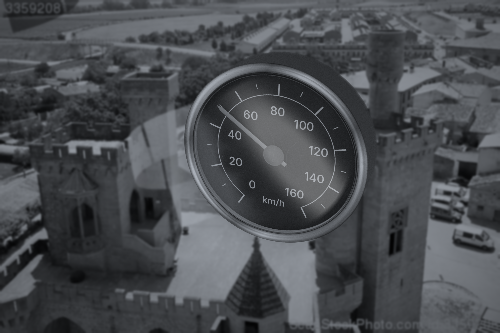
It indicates {"value": 50, "unit": "km/h"}
